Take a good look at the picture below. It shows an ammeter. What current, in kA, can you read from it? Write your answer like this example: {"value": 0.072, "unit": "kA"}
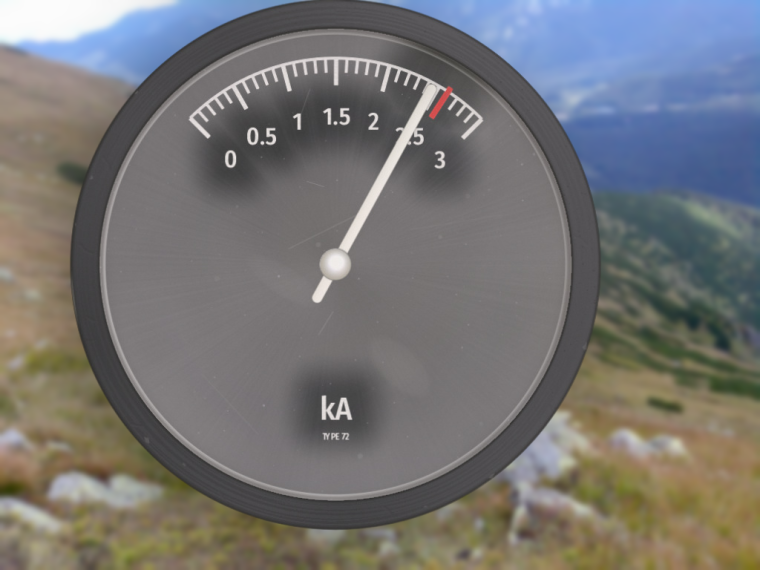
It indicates {"value": 2.45, "unit": "kA"}
